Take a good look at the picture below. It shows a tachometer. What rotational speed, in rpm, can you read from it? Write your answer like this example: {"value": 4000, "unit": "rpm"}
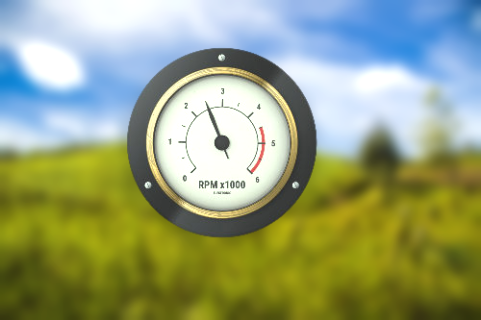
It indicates {"value": 2500, "unit": "rpm"}
